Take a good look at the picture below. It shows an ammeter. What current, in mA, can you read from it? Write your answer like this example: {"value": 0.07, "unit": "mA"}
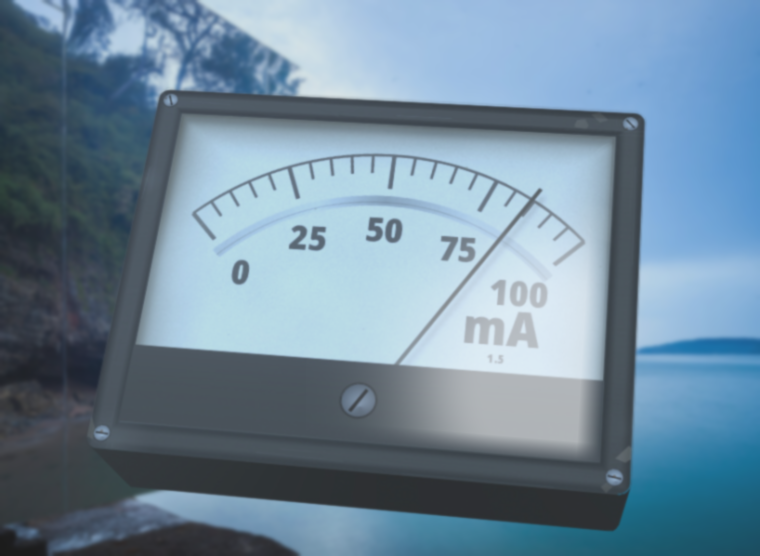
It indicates {"value": 85, "unit": "mA"}
